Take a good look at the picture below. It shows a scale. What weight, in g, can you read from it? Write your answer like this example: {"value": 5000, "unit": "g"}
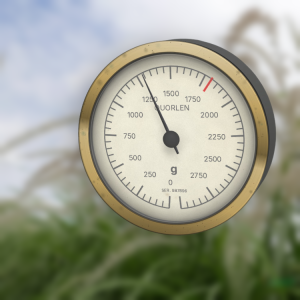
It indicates {"value": 1300, "unit": "g"}
